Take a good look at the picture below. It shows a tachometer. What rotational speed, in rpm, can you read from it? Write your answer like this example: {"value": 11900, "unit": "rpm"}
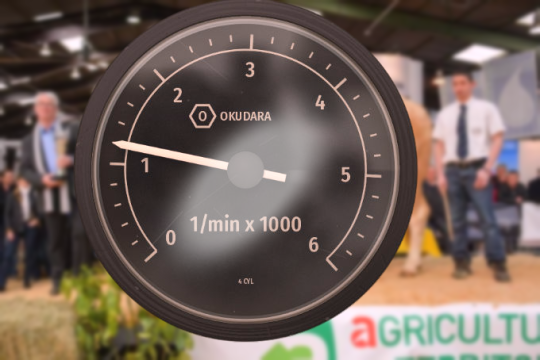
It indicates {"value": 1200, "unit": "rpm"}
